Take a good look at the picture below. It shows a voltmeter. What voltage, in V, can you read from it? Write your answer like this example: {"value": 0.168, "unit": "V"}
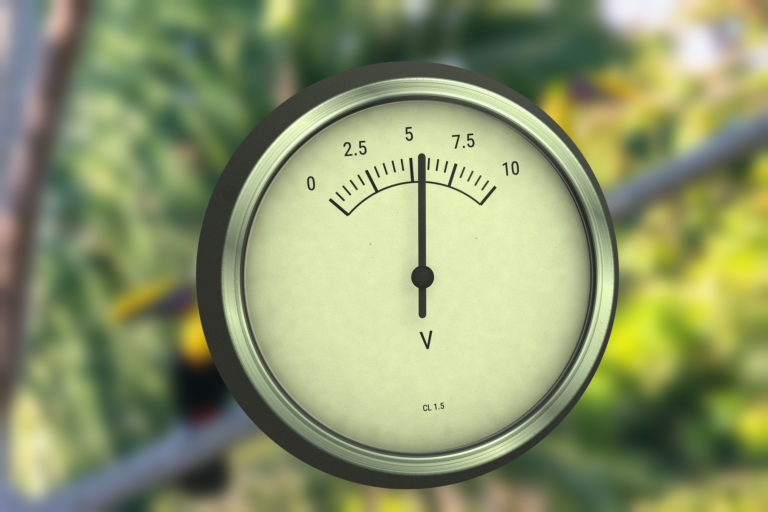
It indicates {"value": 5.5, "unit": "V"}
